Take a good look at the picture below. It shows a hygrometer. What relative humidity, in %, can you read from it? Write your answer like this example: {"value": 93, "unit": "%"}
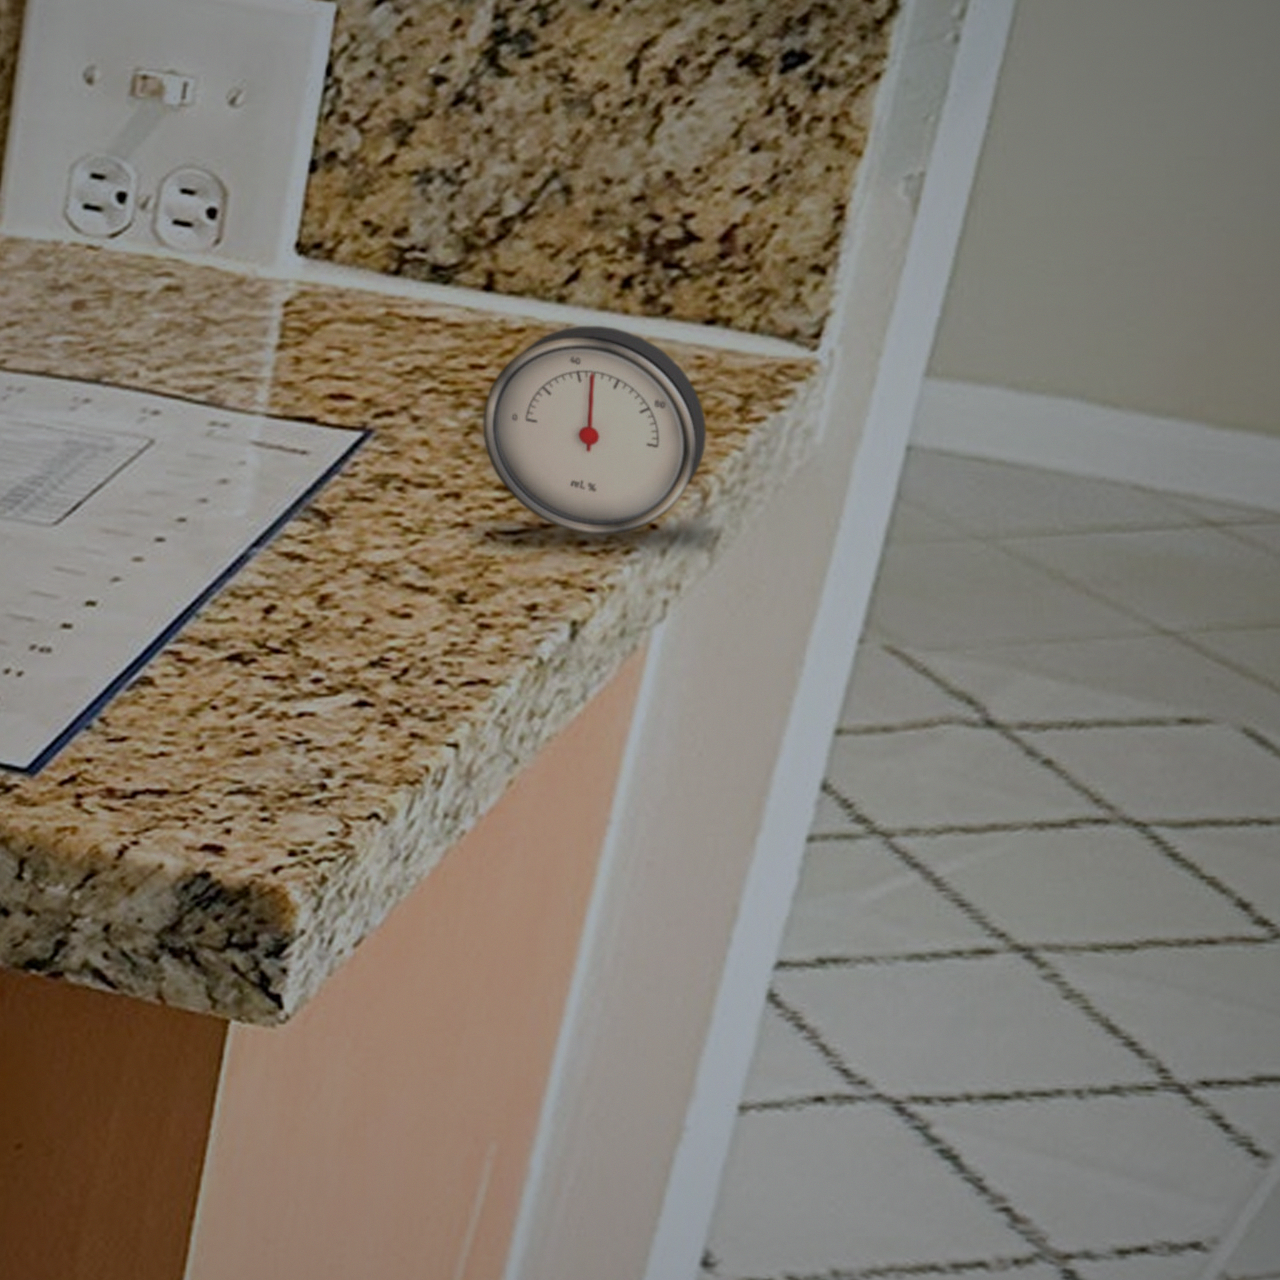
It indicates {"value": 48, "unit": "%"}
